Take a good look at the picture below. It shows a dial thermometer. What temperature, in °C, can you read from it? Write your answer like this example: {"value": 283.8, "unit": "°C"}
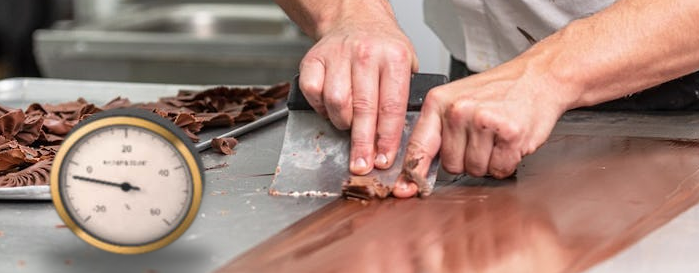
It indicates {"value": -4, "unit": "°C"}
